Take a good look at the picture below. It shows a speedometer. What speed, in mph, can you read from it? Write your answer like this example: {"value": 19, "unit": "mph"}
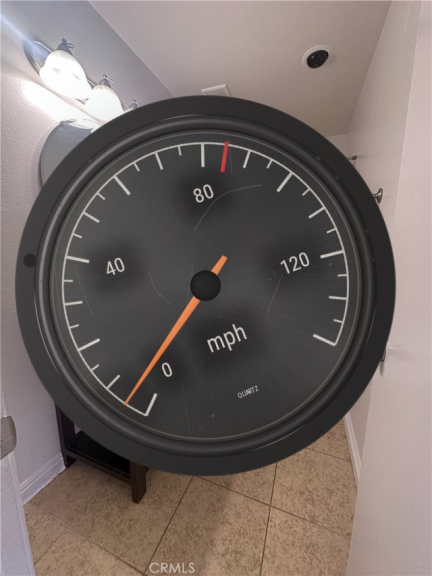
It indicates {"value": 5, "unit": "mph"}
